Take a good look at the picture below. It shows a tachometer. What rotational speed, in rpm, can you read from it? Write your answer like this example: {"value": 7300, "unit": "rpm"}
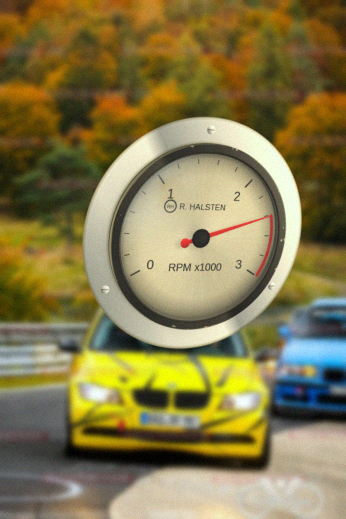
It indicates {"value": 2400, "unit": "rpm"}
